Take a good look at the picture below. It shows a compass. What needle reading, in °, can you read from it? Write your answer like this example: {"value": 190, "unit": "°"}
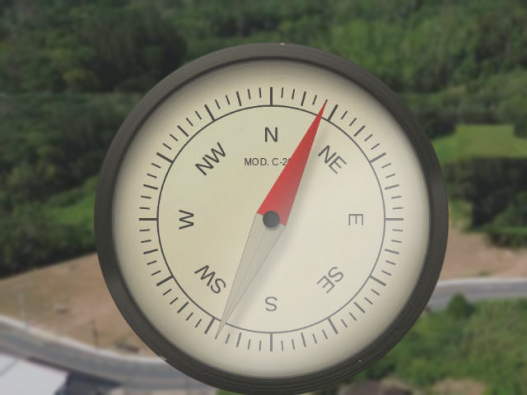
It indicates {"value": 25, "unit": "°"}
